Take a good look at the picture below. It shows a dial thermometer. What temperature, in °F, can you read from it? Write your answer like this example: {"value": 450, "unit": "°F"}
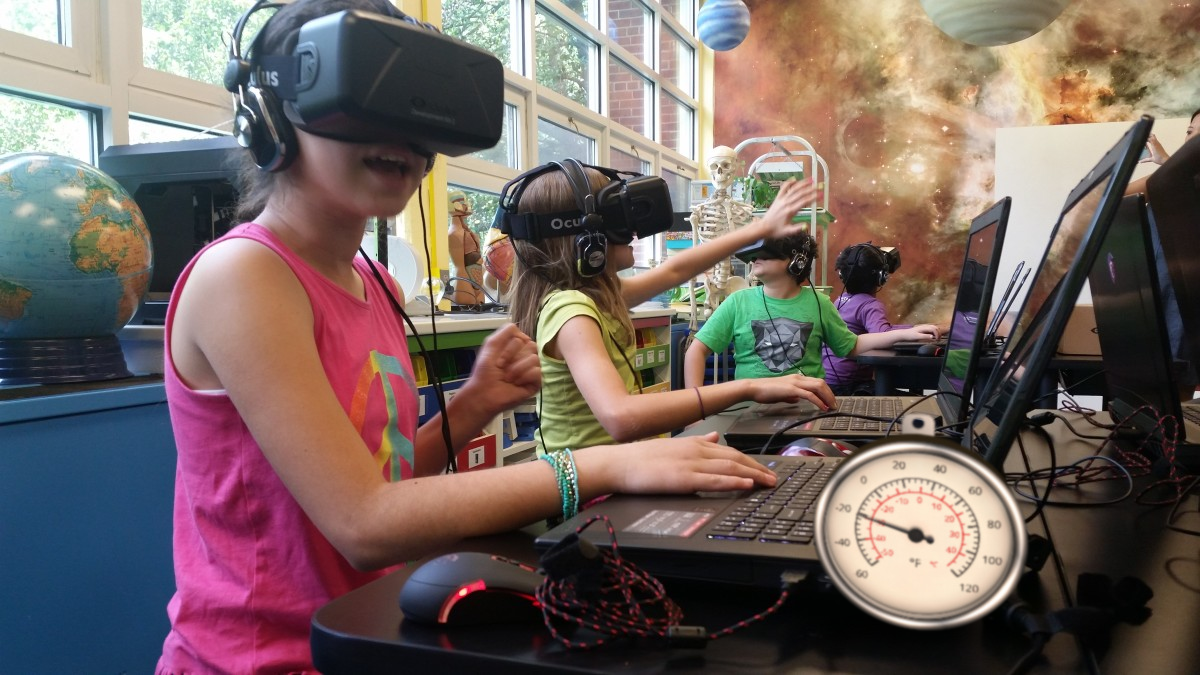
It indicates {"value": -20, "unit": "°F"}
